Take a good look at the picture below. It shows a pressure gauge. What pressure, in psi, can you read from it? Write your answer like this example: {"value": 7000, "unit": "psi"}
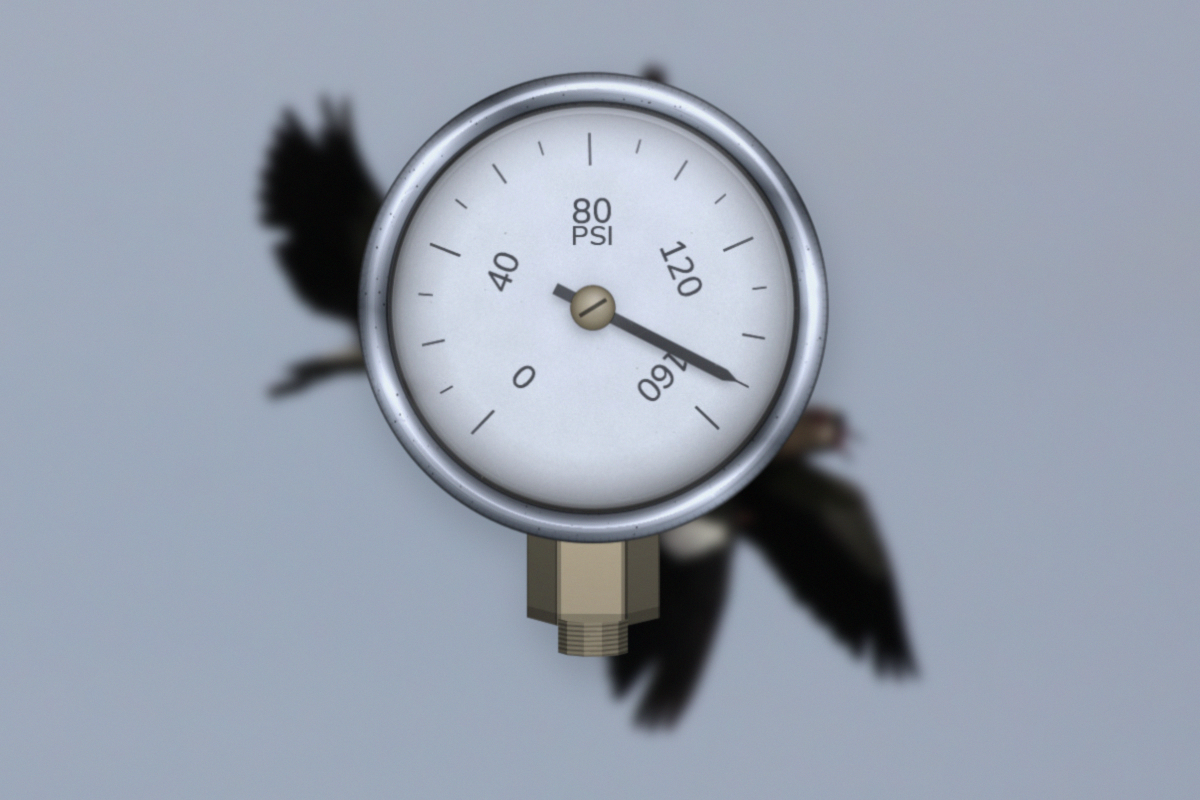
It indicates {"value": 150, "unit": "psi"}
